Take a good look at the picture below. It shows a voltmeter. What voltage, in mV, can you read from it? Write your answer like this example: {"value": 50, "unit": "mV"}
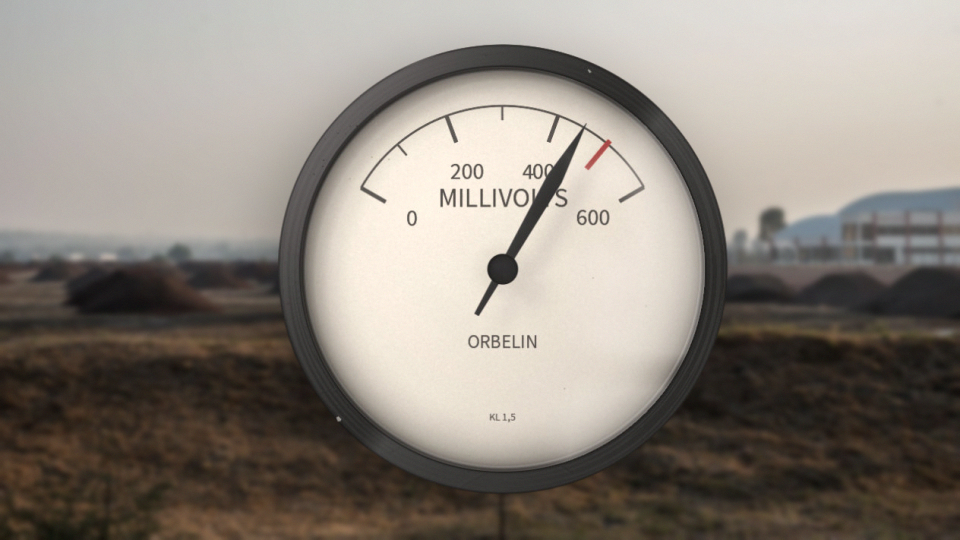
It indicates {"value": 450, "unit": "mV"}
